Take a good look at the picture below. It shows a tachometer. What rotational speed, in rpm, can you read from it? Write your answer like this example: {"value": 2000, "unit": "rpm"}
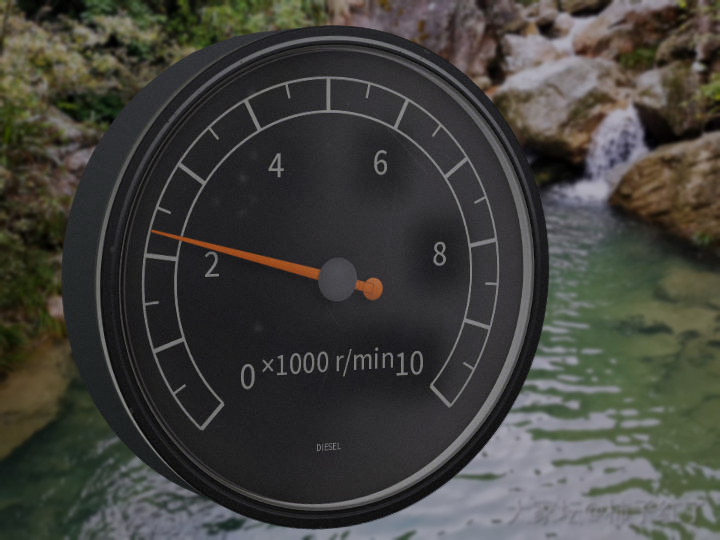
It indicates {"value": 2250, "unit": "rpm"}
